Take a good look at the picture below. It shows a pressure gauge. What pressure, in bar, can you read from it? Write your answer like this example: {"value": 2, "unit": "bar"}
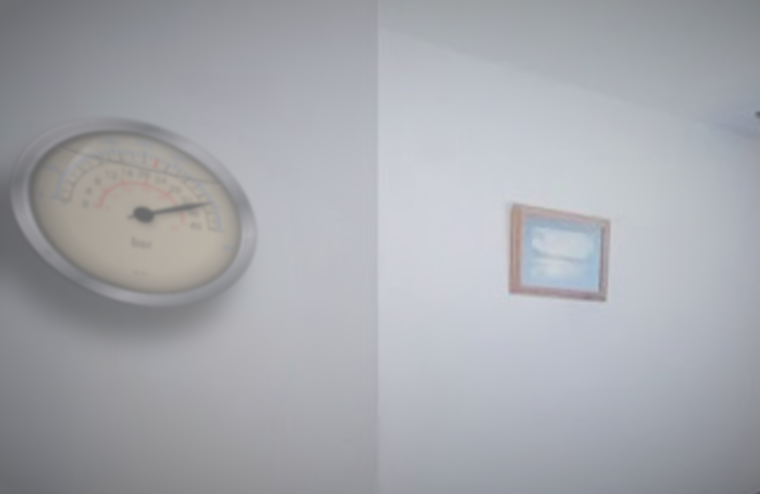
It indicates {"value": 34, "unit": "bar"}
